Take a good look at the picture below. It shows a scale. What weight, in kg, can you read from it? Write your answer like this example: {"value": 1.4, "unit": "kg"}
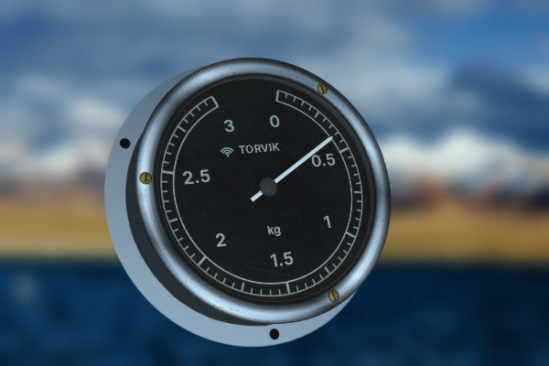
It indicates {"value": 0.4, "unit": "kg"}
